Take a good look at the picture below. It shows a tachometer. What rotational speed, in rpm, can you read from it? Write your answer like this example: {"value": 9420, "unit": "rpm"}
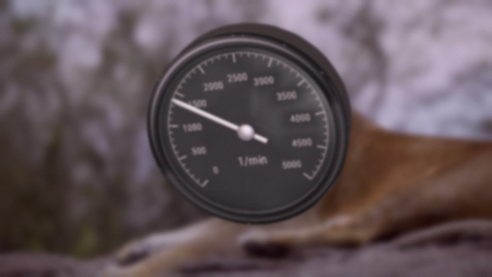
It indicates {"value": 1400, "unit": "rpm"}
